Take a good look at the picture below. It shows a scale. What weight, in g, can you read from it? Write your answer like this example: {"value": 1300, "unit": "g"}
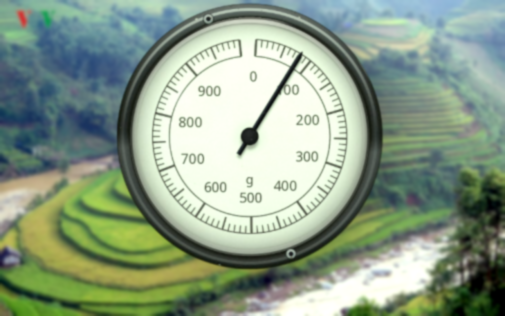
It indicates {"value": 80, "unit": "g"}
